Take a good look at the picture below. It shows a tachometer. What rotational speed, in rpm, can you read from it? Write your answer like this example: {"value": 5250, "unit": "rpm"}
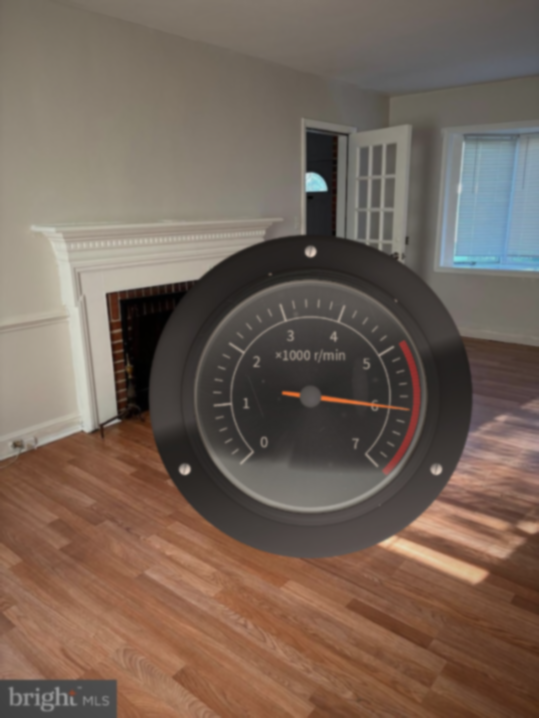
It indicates {"value": 6000, "unit": "rpm"}
